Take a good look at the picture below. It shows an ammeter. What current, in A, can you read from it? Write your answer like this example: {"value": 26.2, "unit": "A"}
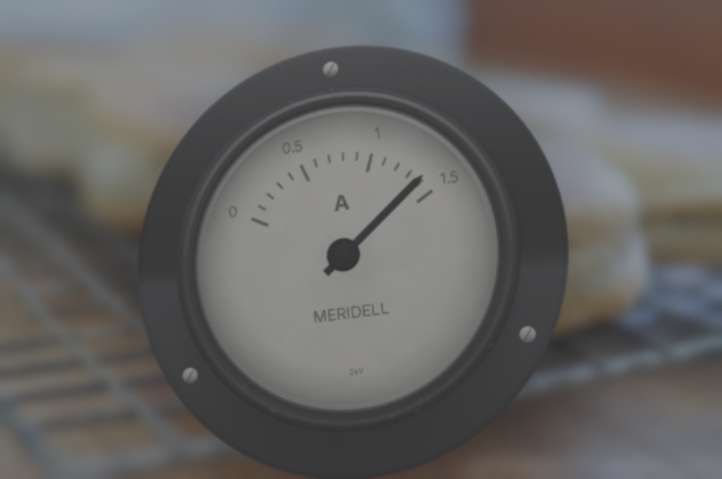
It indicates {"value": 1.4, "unit": "A"}
